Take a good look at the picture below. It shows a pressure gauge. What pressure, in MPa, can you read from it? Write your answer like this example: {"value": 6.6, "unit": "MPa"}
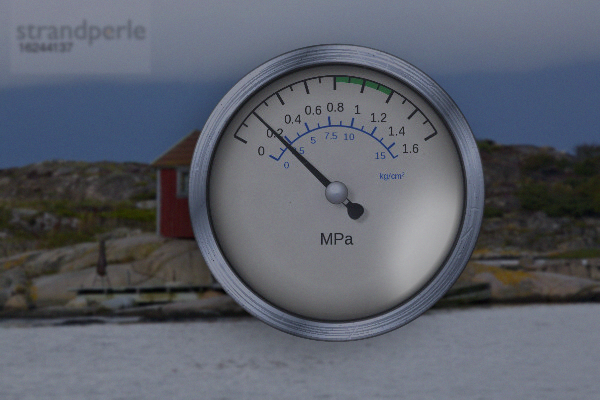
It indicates {"value": 0.2, "unit": "MPa"}
